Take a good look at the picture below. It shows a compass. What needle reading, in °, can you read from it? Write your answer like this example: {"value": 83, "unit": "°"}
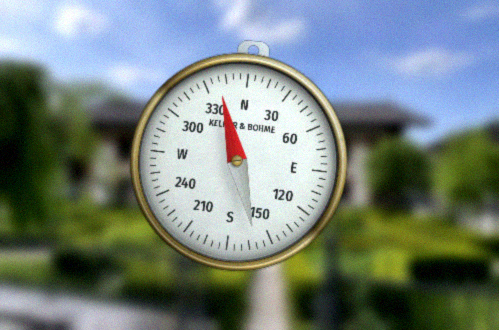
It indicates {"value": 340, "unit": "°"}
